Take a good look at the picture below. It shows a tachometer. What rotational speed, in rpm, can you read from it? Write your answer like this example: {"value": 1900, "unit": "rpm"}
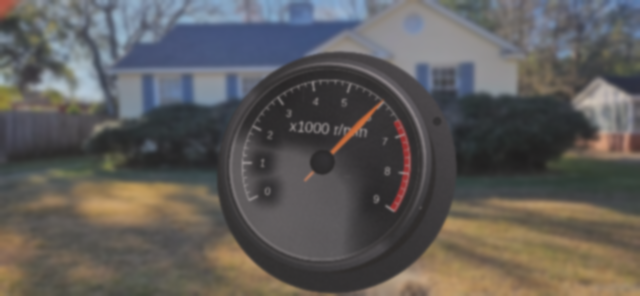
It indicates {"value": 6000, "unit": "rpm"}
